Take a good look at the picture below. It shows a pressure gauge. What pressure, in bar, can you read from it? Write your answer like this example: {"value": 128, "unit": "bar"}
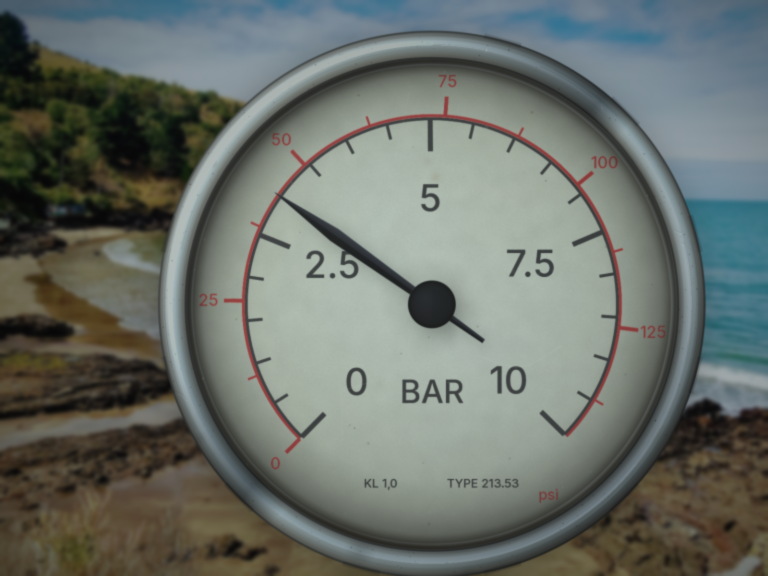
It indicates {"value": 3, "unit": "bar"}
